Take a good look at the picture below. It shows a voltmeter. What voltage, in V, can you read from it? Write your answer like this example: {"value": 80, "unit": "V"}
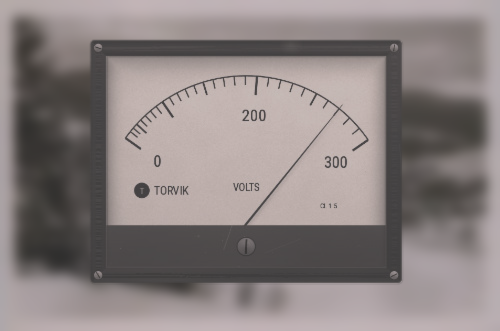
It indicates {"value": 270, "unit": "V"}
